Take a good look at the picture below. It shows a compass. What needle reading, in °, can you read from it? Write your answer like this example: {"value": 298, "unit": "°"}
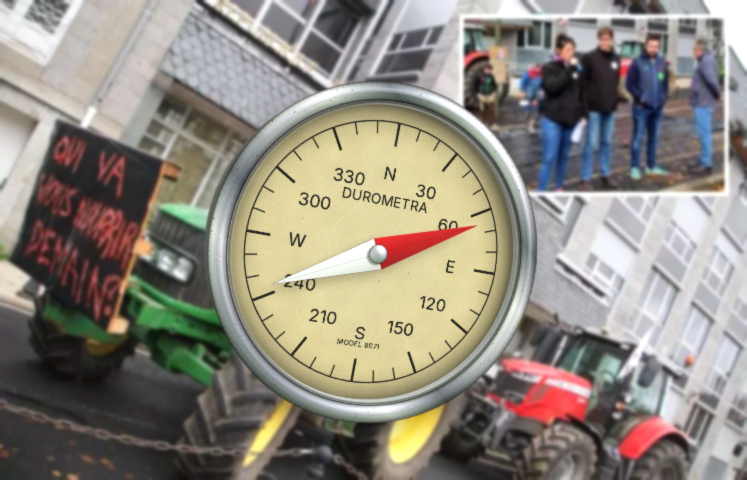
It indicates {"value": 65, "unit": "°"}
